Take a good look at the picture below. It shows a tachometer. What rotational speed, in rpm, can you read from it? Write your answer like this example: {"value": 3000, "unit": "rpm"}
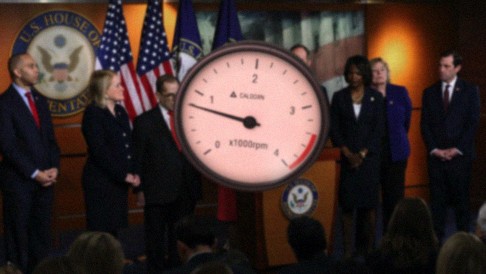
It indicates {"value": 800, "unit": "rpm"}
